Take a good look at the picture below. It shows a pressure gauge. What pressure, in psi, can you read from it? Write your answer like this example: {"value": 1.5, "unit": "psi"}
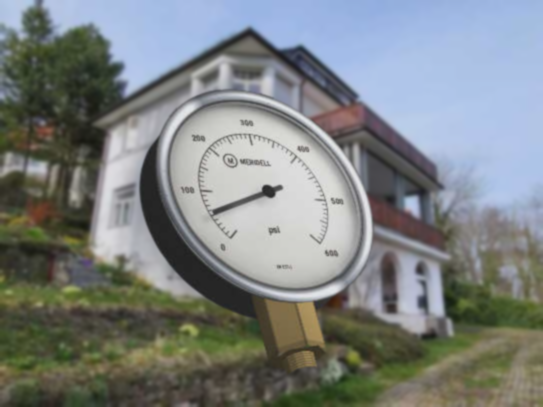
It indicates {"value": 50, "unit": "psi"}
